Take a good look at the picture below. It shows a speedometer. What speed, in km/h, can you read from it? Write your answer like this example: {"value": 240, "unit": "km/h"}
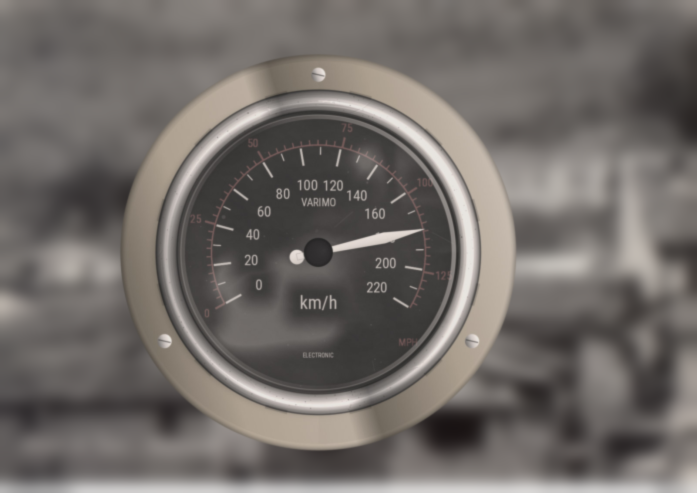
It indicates {"value": 180, "unit": "km/h"}
